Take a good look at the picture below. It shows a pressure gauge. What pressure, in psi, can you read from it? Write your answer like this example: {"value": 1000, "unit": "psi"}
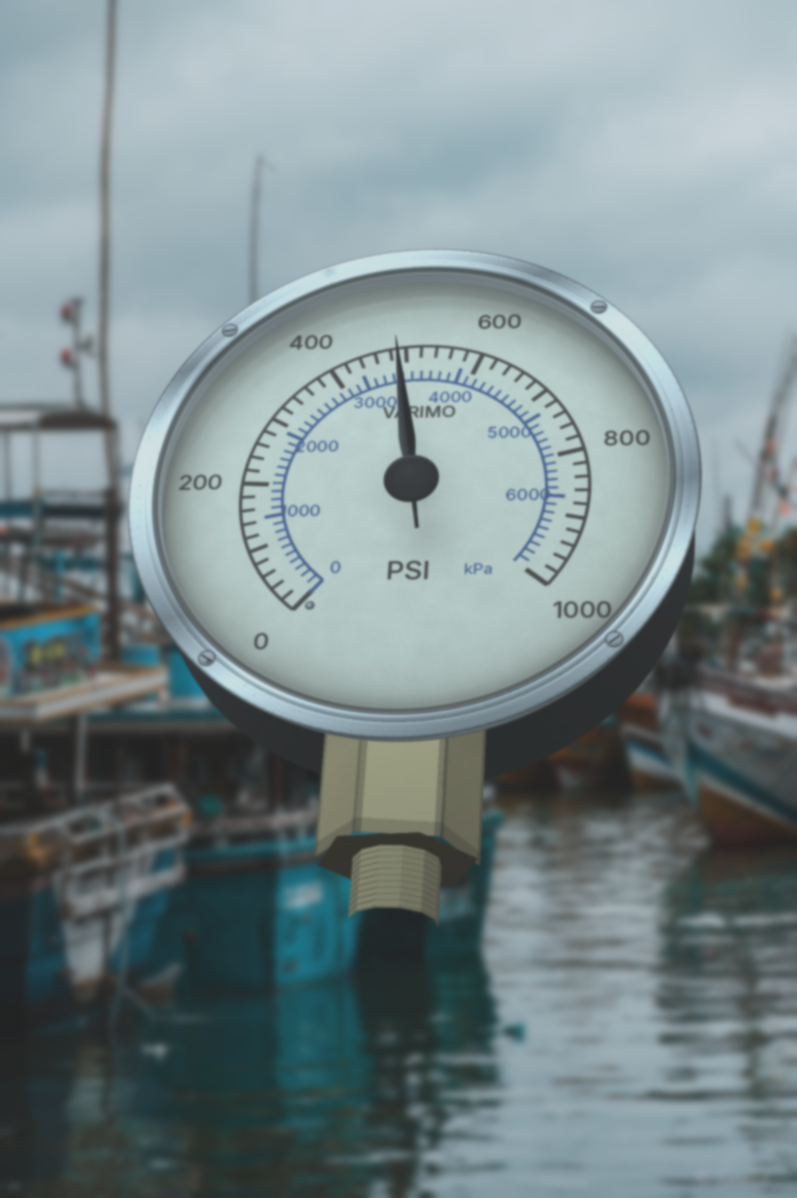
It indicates {"value": 490, "unit": "psi"}
